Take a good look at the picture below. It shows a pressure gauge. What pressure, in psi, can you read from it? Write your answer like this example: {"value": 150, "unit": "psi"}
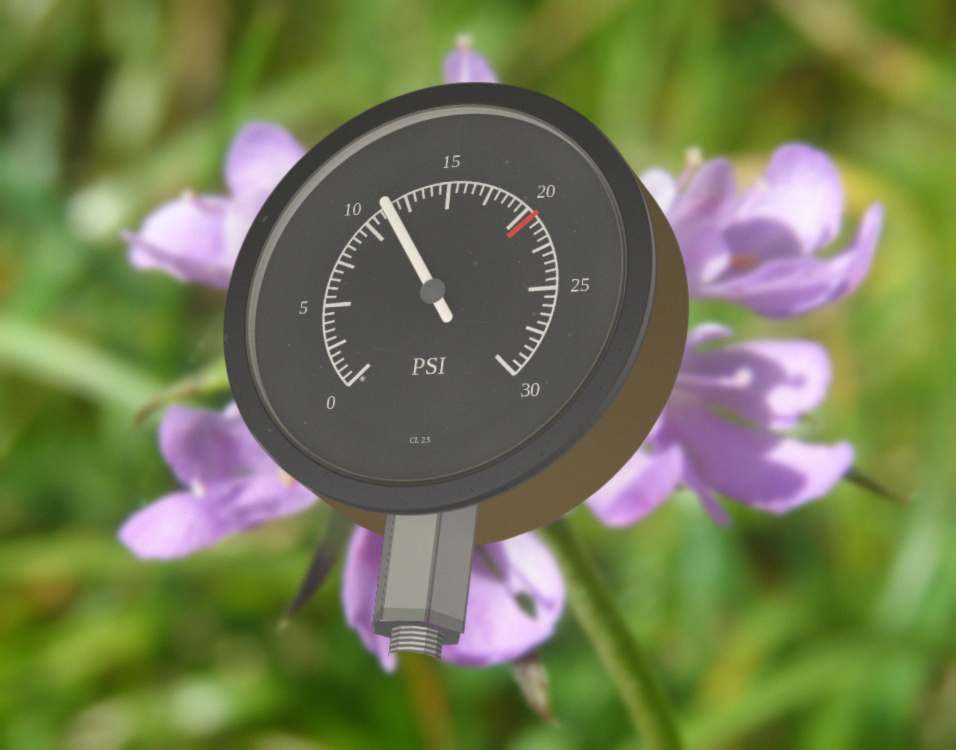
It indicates {"value": 11.5, "unit": "psi"}
